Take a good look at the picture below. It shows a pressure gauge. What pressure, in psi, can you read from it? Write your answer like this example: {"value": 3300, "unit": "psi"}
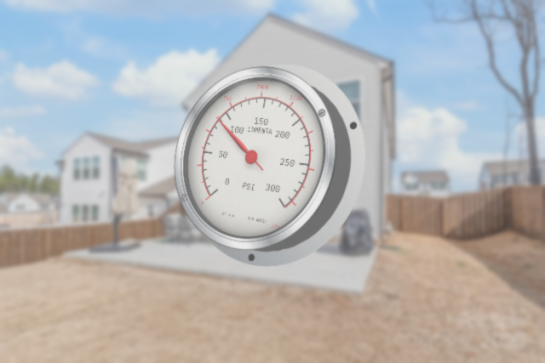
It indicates {"value": 90, "unit": "psi"}
